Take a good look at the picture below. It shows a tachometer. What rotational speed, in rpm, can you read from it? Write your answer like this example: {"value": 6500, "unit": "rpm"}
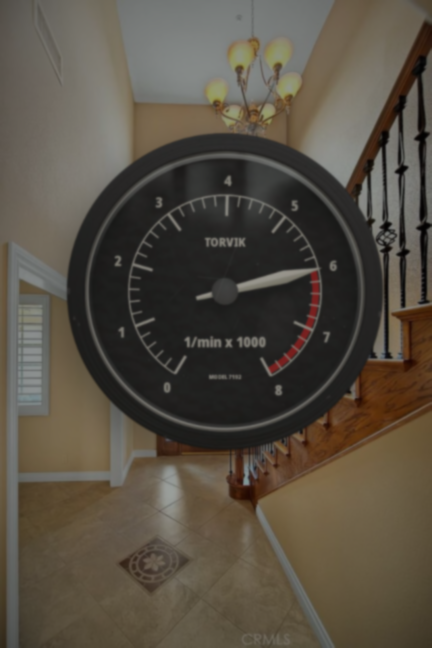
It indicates {"value": 6000, "unit": "rpm"}
